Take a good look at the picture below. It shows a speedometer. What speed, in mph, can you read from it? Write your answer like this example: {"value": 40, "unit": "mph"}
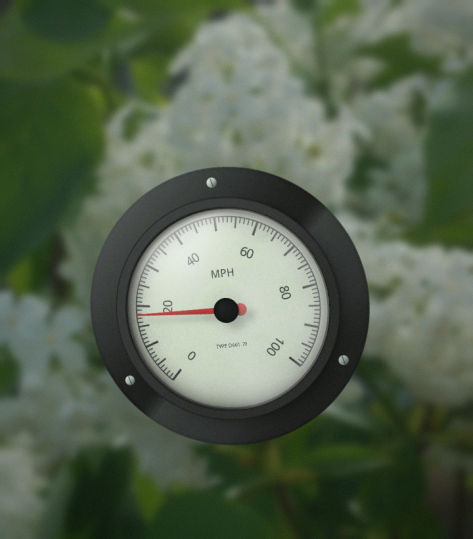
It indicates {"value": 18, "unit": "mph"}
